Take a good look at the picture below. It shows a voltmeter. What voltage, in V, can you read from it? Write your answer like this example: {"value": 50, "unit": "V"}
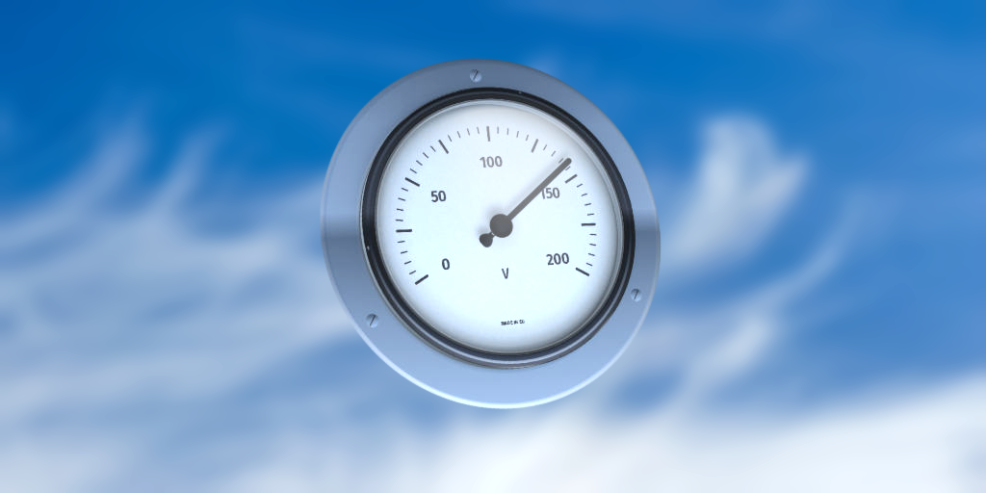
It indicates {"value": 142.5, "unit": "V"}
